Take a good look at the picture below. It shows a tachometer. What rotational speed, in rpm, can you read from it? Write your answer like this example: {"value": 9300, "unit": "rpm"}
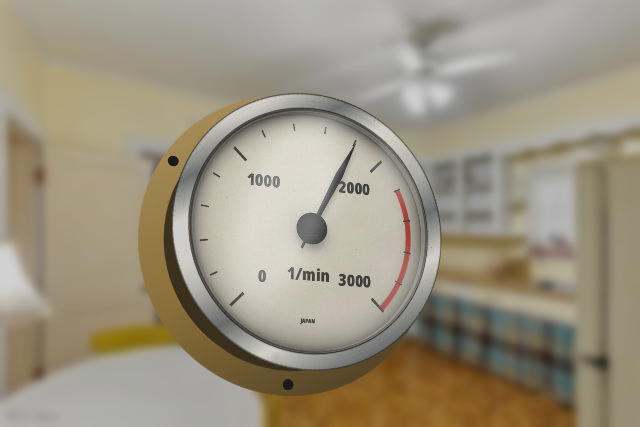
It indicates {"value": 1800, "unit": "rpm"}
